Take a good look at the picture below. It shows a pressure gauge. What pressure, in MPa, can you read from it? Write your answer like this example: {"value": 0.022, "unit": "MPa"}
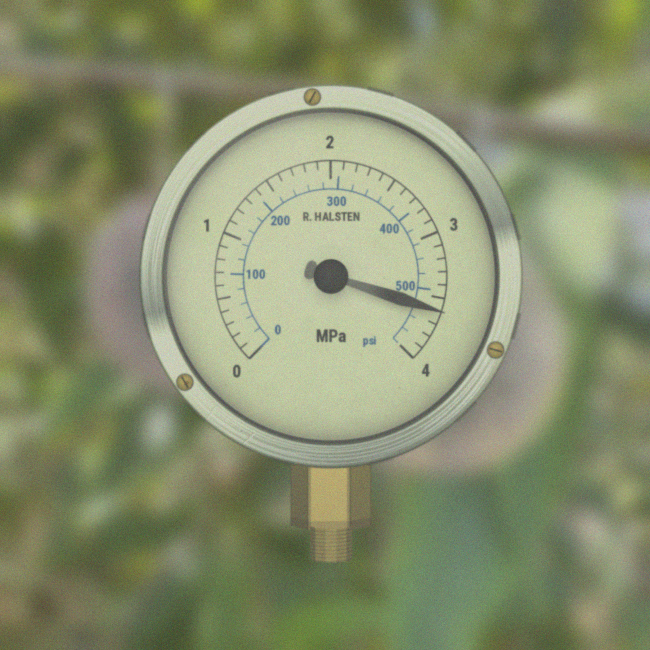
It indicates {"value": 3.6, "unit": "MPa"}
